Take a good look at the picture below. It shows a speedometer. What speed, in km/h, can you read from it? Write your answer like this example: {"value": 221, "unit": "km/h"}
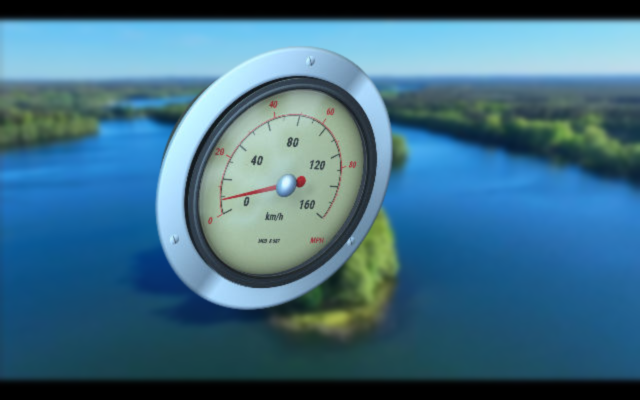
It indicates {"value": 10, "unit": "km/h"}
